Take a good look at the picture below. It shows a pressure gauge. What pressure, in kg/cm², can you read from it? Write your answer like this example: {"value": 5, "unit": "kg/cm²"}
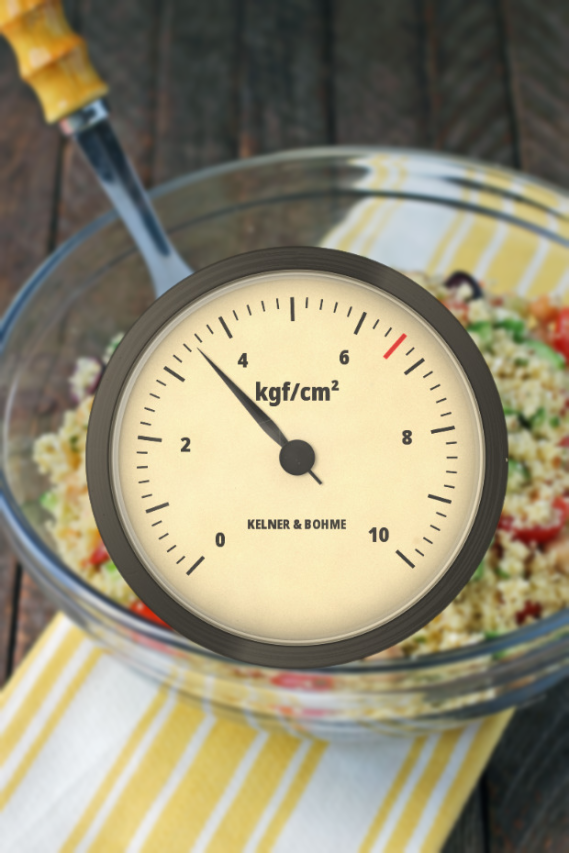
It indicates {"value": 3.5, "unit": "kg/cm²"}
